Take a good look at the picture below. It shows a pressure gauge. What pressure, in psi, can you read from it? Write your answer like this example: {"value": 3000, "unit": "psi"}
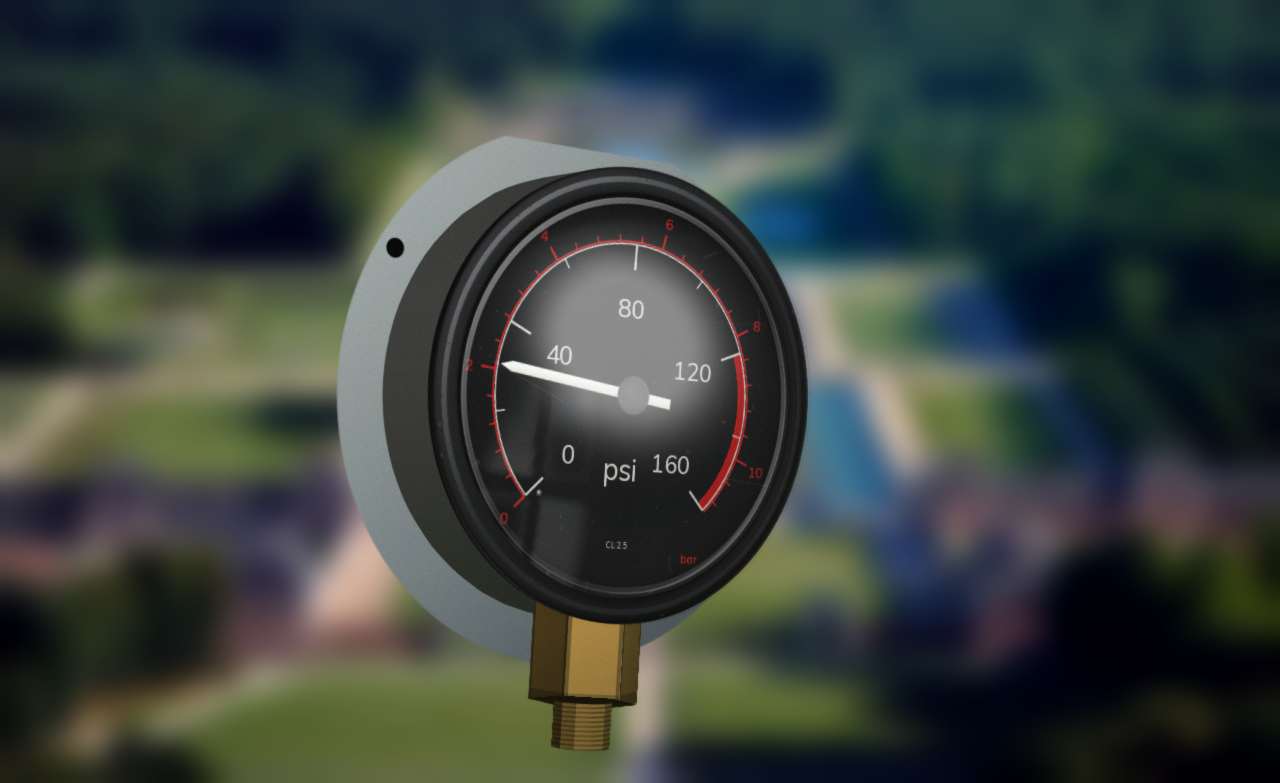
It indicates {"value": 30, "unit": "psi"}
